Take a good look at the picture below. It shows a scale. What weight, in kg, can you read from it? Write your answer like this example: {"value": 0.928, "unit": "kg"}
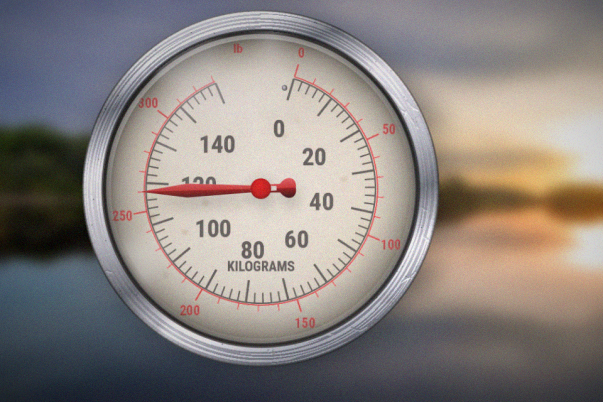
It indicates {"value": 118, "unit": "kg"}
